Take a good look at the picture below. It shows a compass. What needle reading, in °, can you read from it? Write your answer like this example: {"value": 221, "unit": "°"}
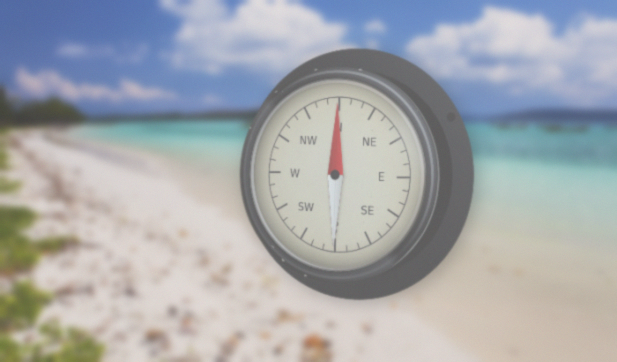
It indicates {"value": 0, "unit": "°"}
